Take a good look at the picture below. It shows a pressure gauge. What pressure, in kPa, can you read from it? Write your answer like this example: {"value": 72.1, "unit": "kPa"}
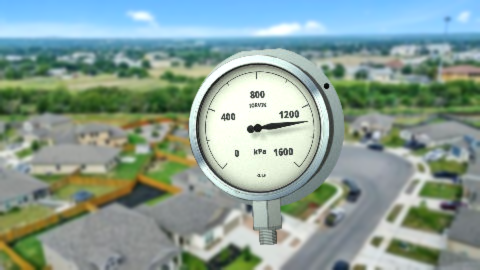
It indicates {"value": 1300, "unit": "kPa"}
